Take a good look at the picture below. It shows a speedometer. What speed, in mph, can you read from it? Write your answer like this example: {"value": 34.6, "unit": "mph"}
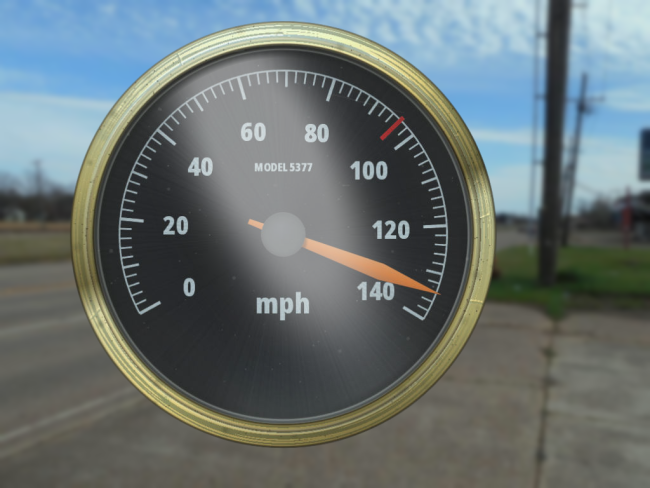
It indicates {"value": 134, "unit": "mph"}
